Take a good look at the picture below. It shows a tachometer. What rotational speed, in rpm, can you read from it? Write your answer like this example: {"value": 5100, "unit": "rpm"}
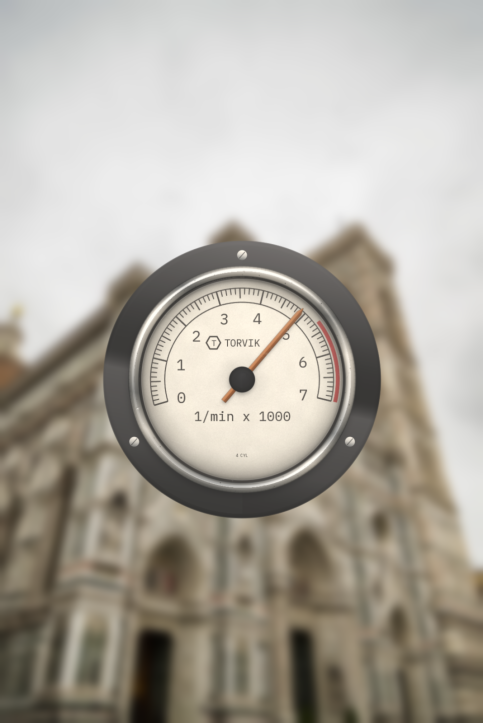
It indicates {"value": 4900, "unit": "rpm"}
